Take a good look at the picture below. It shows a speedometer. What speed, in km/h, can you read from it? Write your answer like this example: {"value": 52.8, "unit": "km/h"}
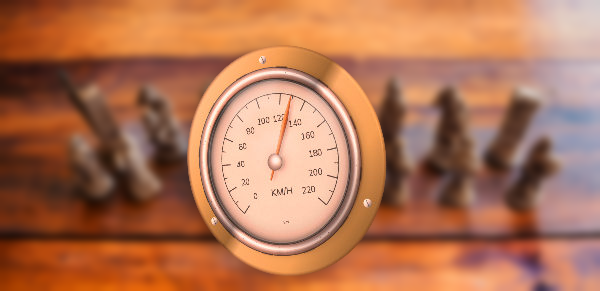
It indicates {"value": 130, "unit": "km/h"}
